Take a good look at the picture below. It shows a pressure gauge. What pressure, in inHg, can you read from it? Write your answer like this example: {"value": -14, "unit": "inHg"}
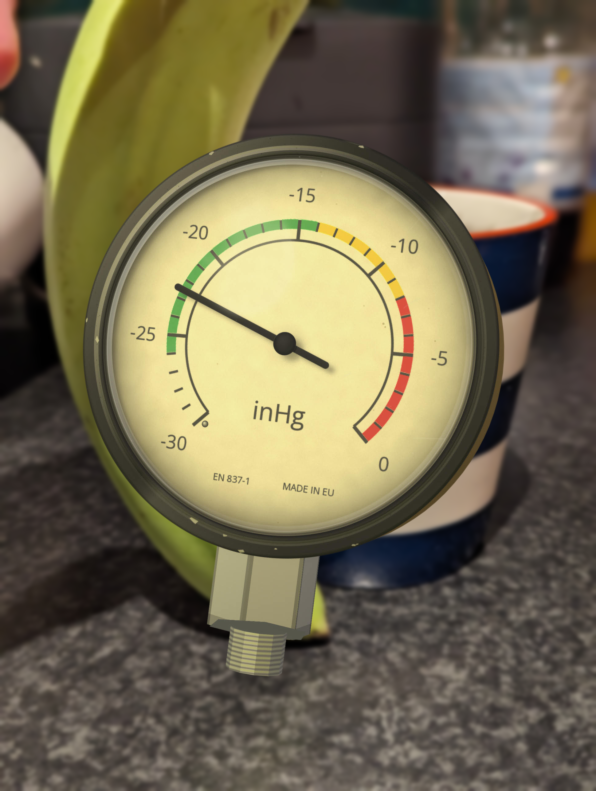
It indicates {"value": -22.5, "unit": "inHg"}
